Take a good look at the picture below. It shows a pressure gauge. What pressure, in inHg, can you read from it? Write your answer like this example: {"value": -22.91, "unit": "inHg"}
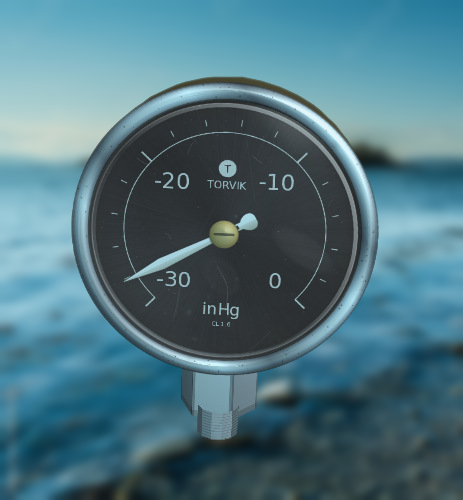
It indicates {"value": -28, "unit": "inHg"}
